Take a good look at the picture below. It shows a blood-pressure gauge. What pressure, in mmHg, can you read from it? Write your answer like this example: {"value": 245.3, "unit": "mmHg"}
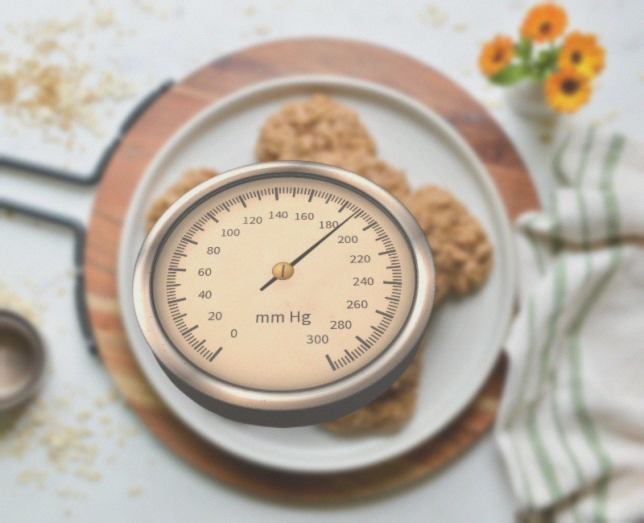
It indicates {"value": 190, "unit": "mmHg"}
